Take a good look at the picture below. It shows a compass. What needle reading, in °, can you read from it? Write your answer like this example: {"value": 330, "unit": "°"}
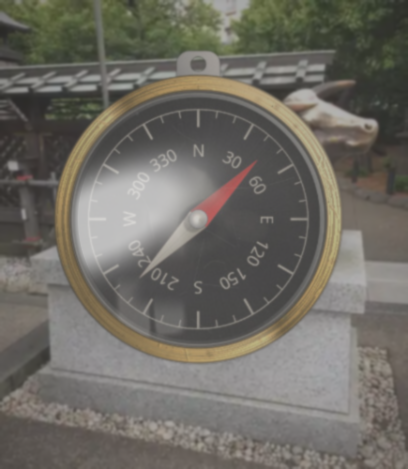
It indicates {"value": 45, "unit": "°"}
